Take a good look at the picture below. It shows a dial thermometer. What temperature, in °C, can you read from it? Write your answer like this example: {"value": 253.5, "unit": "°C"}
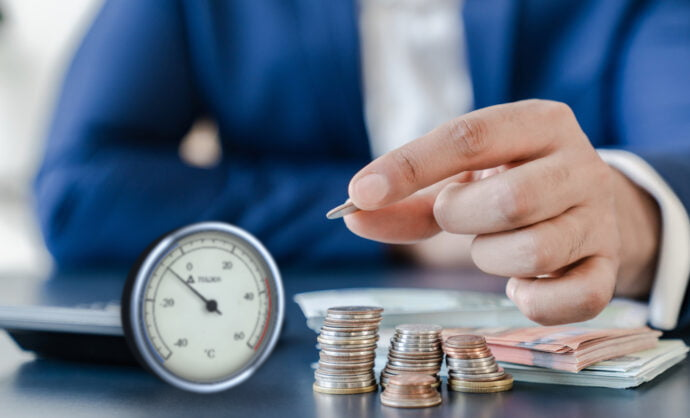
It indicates {"value": -8, "unit": "°C"}
